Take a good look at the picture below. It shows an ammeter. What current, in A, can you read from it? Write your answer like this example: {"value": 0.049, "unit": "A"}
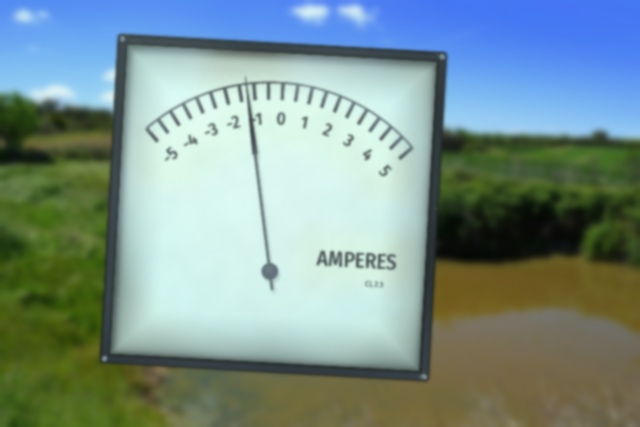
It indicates {"value": -1.25, "unit": "A"}
